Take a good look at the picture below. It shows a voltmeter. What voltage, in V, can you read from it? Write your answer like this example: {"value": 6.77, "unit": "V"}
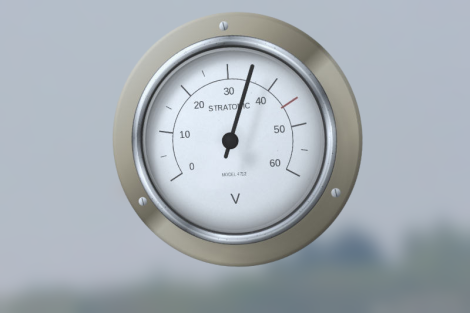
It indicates {"value": 35, "unit": "V"}
